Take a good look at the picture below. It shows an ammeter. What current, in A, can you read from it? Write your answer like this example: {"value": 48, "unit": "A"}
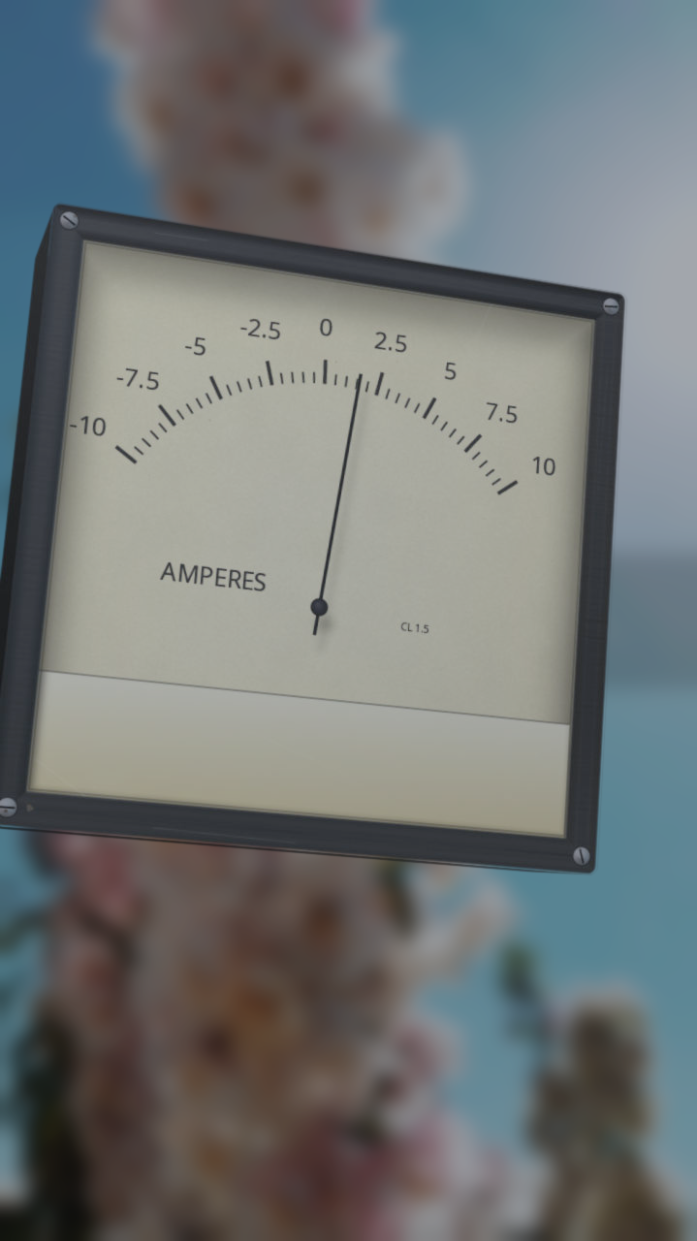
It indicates {"value": 1.5, "unit": "A"}
